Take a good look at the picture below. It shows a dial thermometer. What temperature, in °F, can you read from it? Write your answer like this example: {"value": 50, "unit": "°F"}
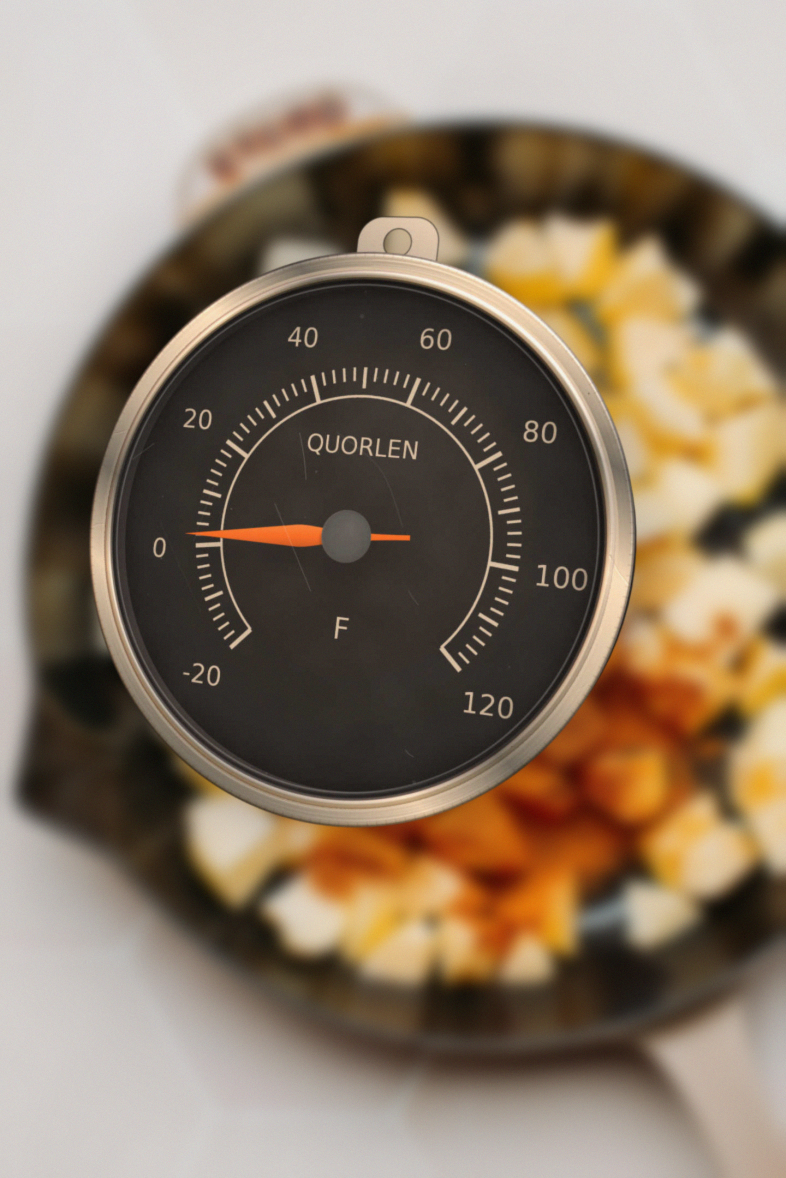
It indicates {"value": 2, "unit": "°F"}
